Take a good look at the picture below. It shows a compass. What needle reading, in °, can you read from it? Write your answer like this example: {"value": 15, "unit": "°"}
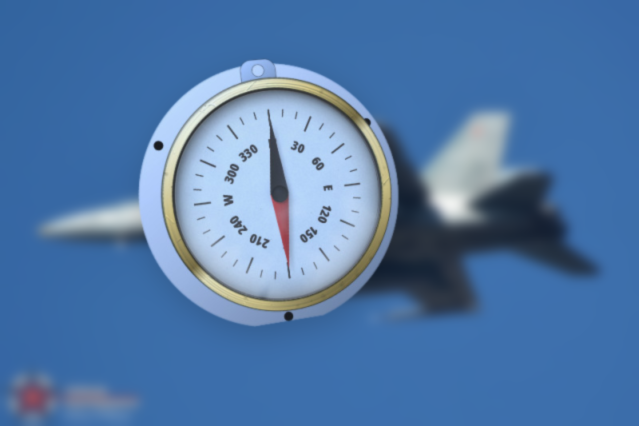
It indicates {"value": 180, "unit": "°"}
